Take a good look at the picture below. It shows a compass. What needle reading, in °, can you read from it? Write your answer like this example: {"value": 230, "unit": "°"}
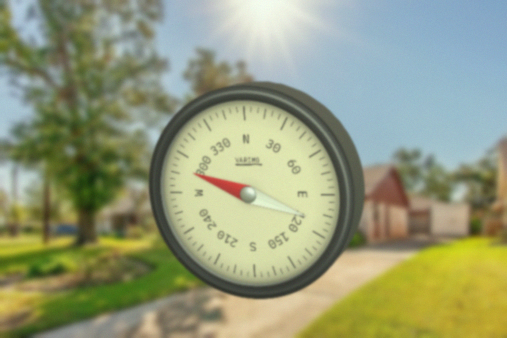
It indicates {"value": 290, "unit": "°"}
